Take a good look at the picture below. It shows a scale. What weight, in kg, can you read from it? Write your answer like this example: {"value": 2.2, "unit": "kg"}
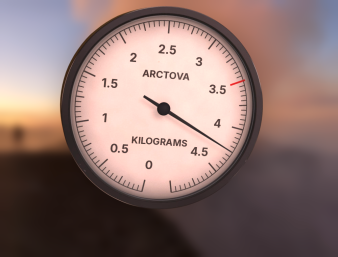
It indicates {"value": 4.25, "unit": "kg"}
